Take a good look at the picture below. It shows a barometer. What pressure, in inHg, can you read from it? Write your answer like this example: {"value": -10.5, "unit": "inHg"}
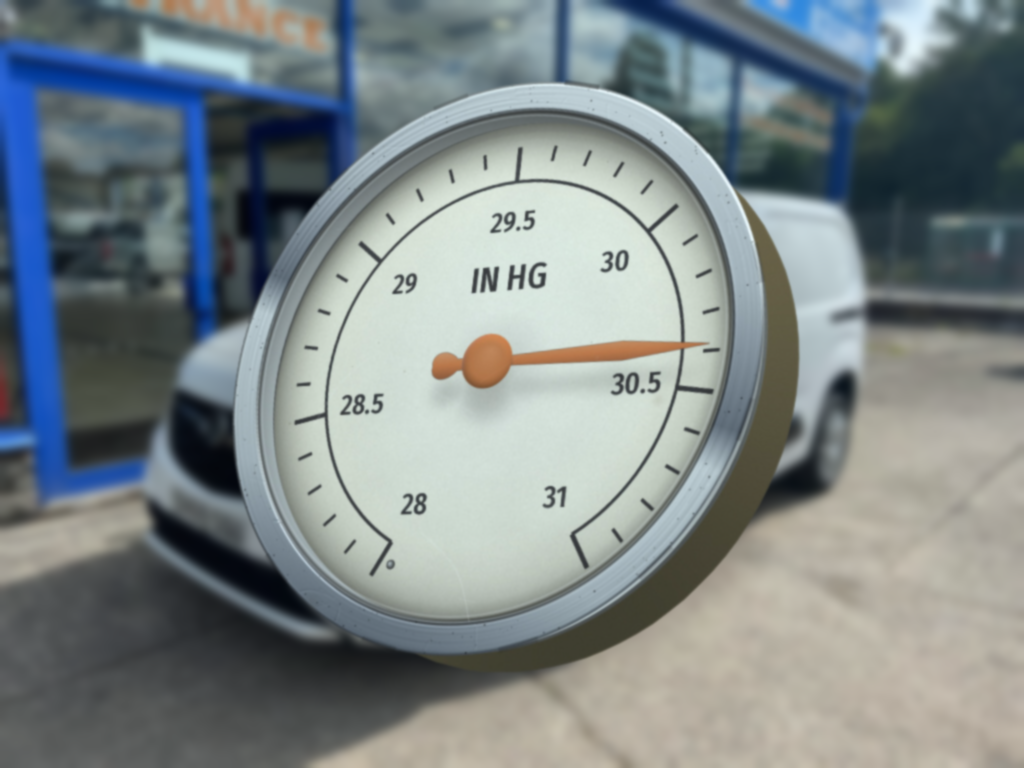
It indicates {"value": 30.4, "unit": "inHg"}
